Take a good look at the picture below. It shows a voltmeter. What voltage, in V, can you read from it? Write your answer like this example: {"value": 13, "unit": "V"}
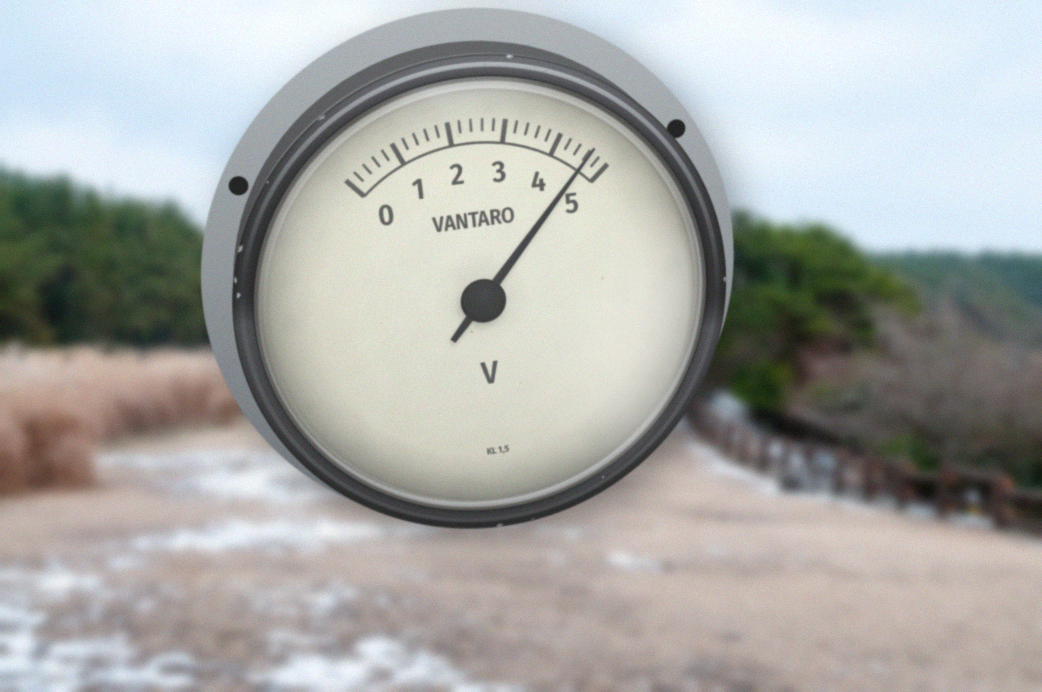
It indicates {"value": 4.6, "unit": "V"}
